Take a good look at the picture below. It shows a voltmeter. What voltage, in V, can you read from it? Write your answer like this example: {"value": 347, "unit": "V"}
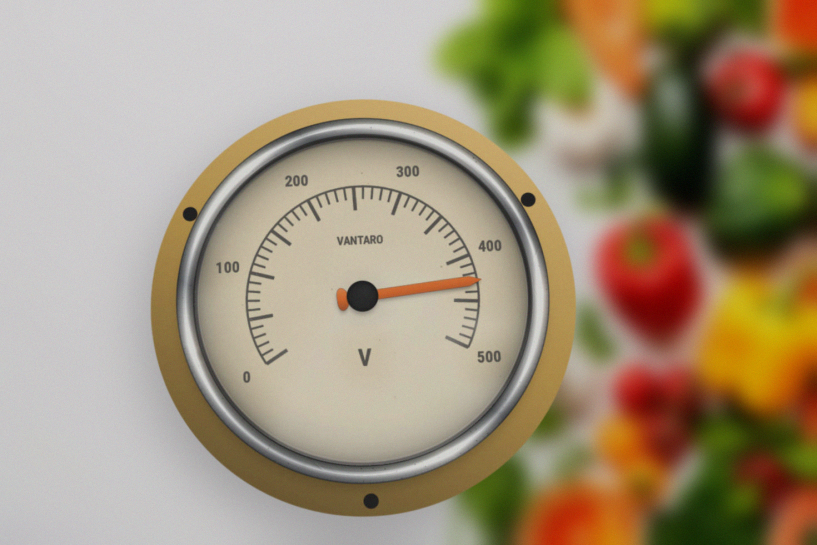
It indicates {"value": 430, "unit": "V"}
